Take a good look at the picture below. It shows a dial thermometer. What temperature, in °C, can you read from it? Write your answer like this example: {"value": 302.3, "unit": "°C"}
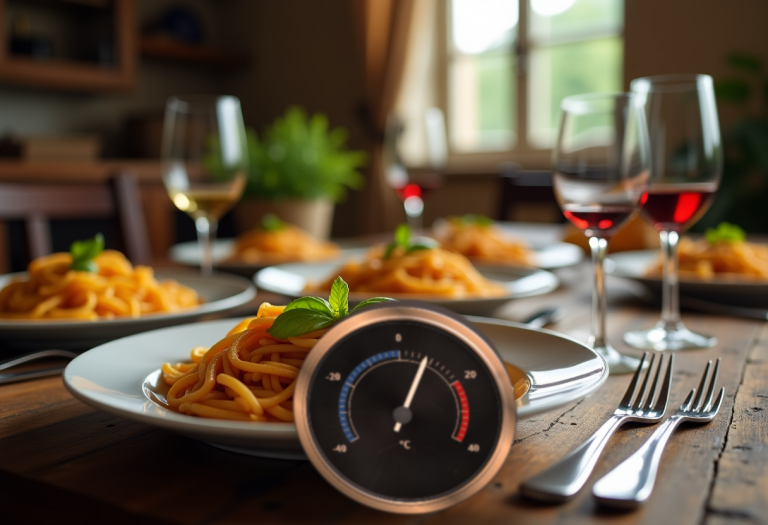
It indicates {"value": 8, "unit": "°C"}
